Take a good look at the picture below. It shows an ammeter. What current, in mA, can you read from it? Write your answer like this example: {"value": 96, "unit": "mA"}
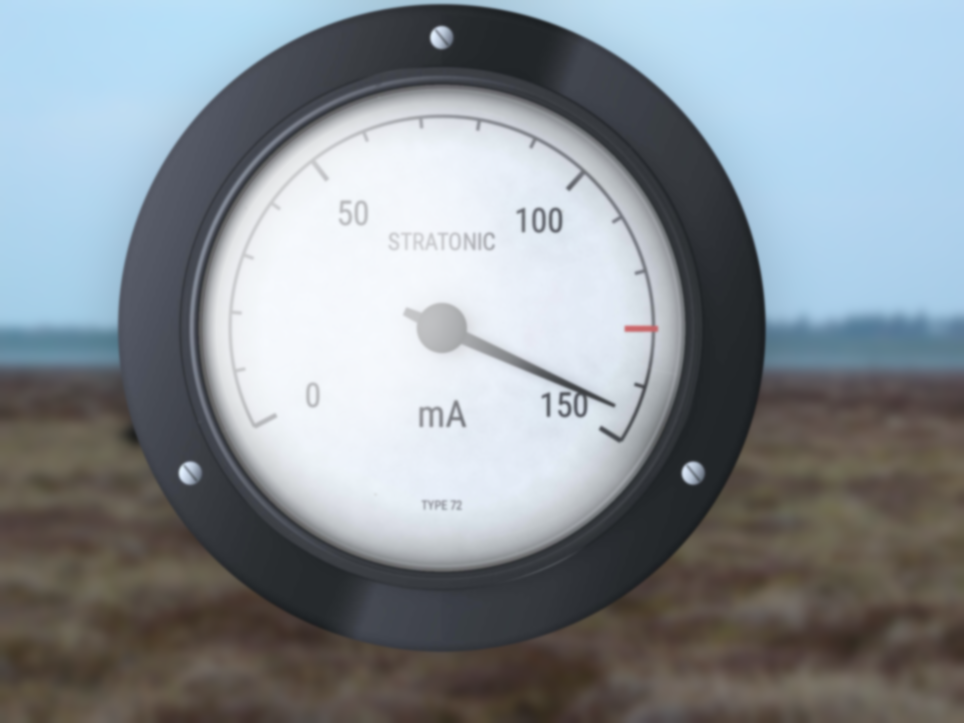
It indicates {"value": 145, "unit": "mA"}
